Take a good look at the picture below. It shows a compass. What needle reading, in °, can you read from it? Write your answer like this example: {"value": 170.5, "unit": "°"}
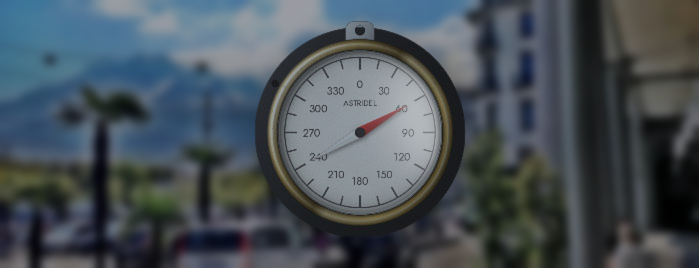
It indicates {"value": 60, "unit": "°"}
